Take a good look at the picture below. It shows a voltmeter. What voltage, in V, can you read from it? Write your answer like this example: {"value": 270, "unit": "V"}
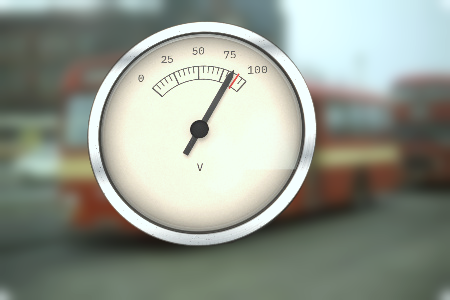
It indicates {"value": 85, "unit": "V"}
